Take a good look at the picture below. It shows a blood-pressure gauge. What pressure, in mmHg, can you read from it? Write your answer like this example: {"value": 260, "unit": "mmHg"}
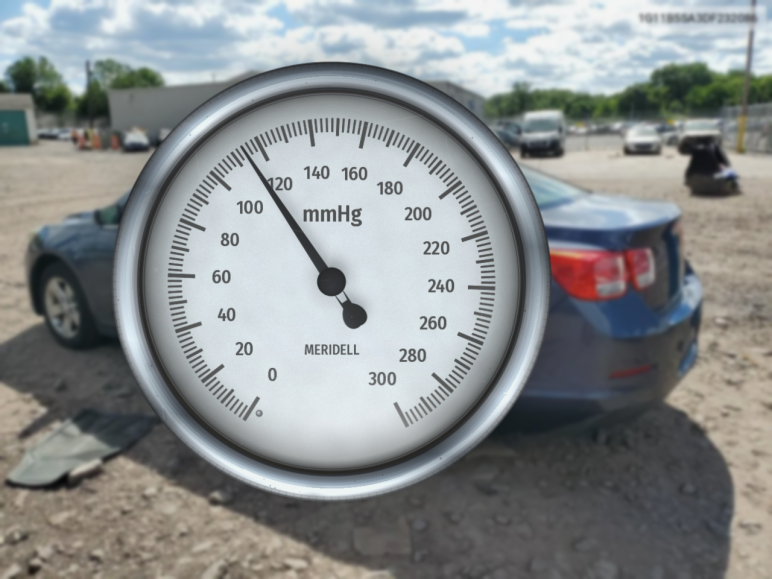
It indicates {"value": 114, "unit": "mmHg"}
